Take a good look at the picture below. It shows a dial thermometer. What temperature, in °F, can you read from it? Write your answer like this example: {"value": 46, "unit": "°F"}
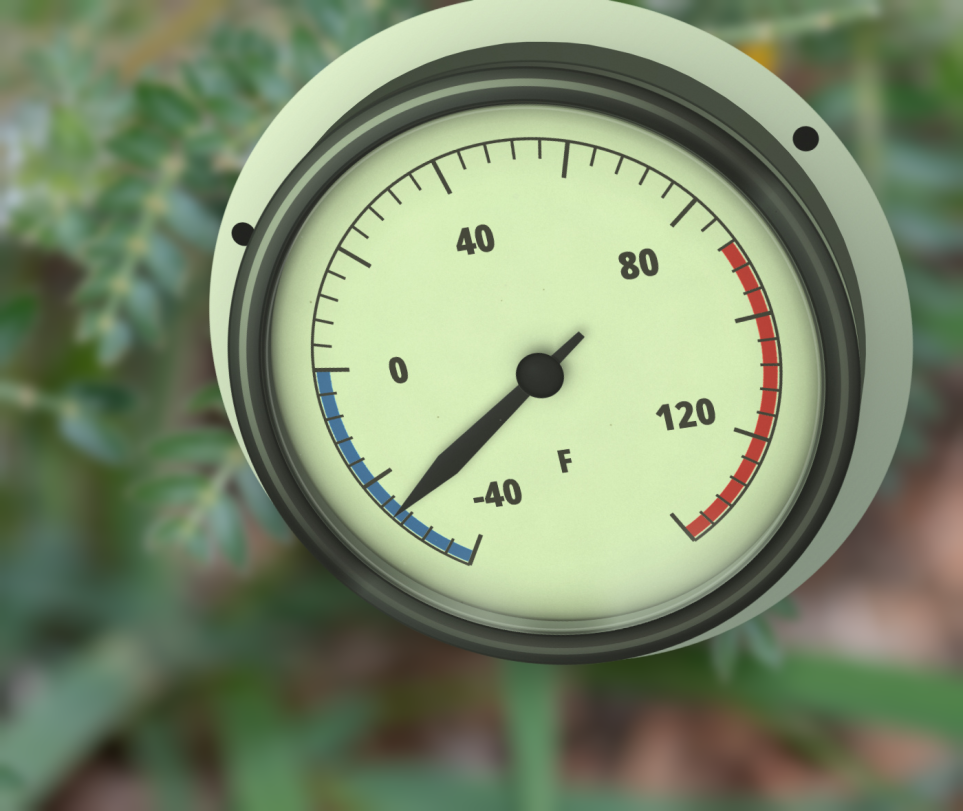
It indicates {"value": -26, "unit": "°F"}
